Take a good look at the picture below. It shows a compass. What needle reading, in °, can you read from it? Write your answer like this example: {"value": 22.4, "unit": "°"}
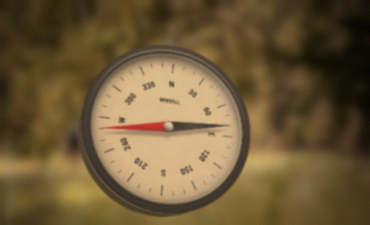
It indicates {"value": 260, "unit": "°"}
